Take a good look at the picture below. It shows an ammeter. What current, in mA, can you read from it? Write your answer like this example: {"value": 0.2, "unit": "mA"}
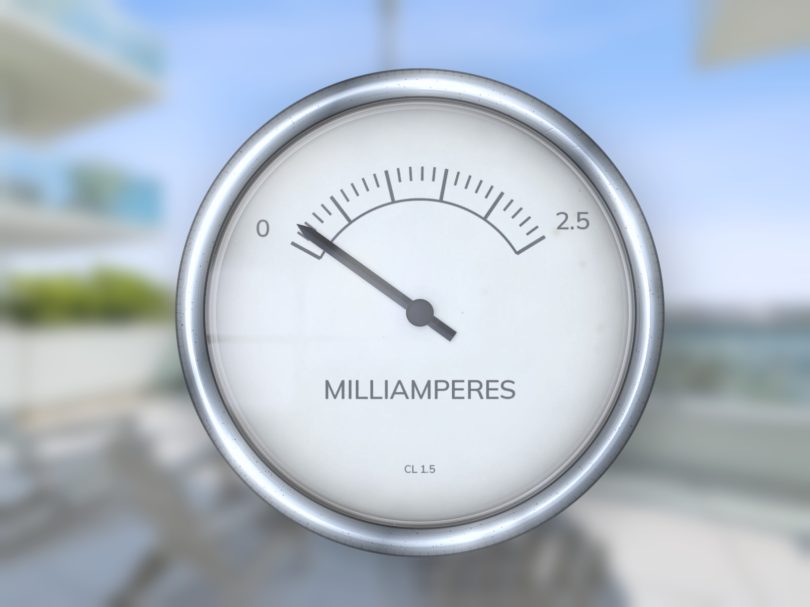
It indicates {"value": 0.15, "unit": "mA"}
